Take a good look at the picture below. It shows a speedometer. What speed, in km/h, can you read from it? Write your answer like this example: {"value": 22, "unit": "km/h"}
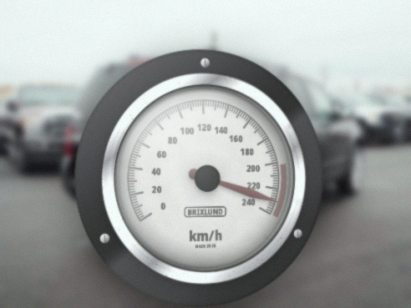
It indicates {"value": 230, "unit": "km/h"}
